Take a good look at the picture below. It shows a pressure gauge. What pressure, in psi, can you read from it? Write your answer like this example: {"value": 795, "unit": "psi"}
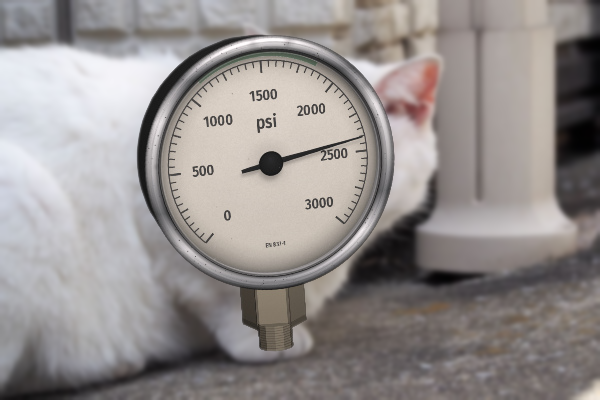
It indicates {"value": 2400, "unit": "psi"}
